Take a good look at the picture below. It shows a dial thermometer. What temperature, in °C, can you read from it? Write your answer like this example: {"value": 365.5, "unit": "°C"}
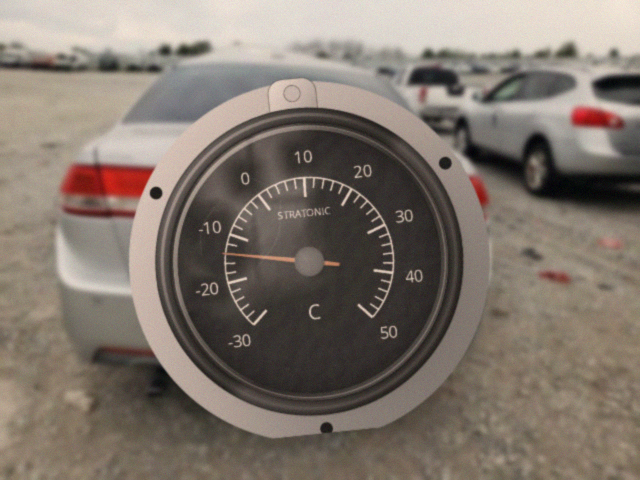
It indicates {"value": -14, "unit": "°C"}
